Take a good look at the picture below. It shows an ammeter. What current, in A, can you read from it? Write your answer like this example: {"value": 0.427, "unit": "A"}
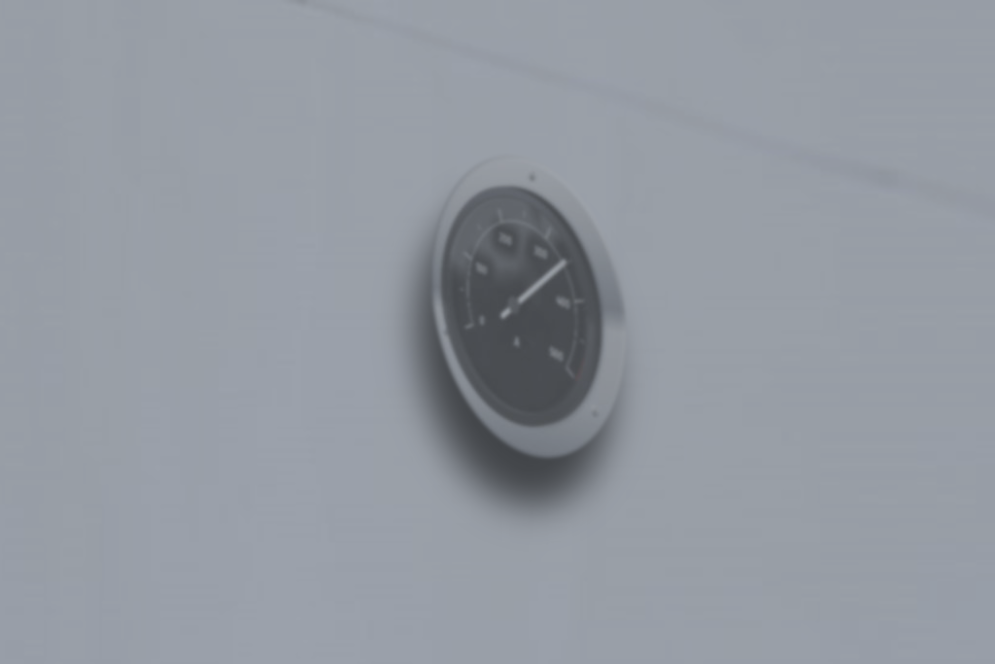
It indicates {"value": 350, "unit": "A"}
